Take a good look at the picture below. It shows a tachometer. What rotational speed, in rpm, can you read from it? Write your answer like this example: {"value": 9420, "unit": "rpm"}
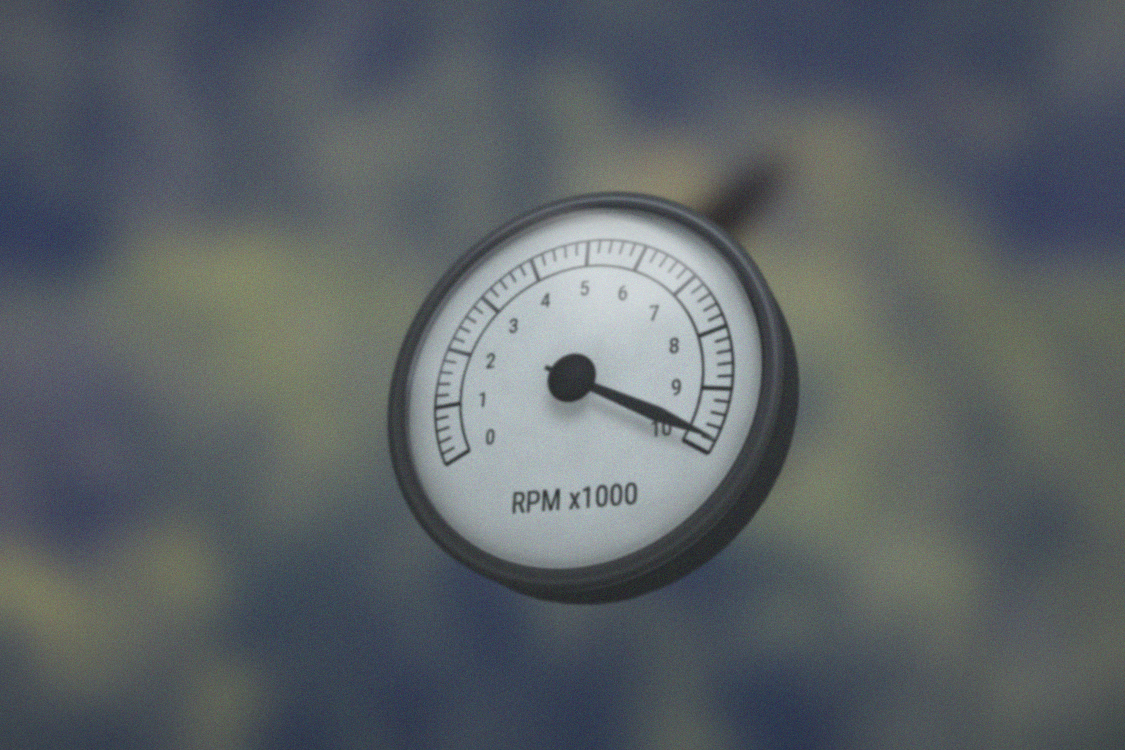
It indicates {"value": 9800, "unit": "rpm"}
